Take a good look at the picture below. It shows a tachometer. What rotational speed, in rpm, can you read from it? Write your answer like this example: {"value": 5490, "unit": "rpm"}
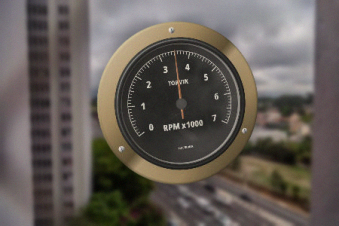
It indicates {"value": 3500, "unit": "rpm"}
